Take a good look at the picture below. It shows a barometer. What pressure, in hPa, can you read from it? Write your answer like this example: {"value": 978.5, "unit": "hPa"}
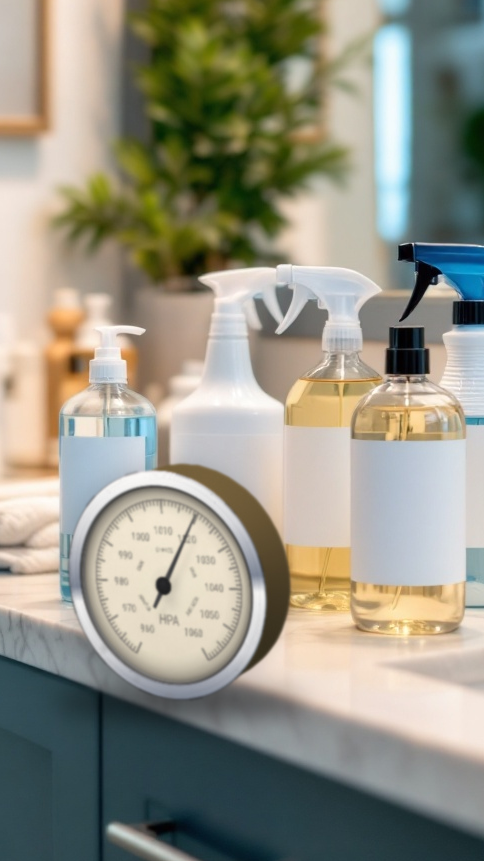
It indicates {"value": 1020, "unit": "hPa"}
